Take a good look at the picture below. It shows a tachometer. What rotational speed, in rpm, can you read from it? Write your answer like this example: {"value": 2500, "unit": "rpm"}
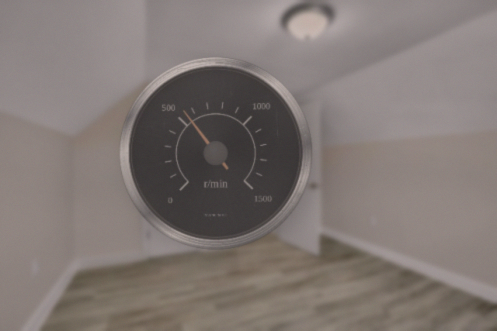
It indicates {"value": 550, "unit": "rpm"}
